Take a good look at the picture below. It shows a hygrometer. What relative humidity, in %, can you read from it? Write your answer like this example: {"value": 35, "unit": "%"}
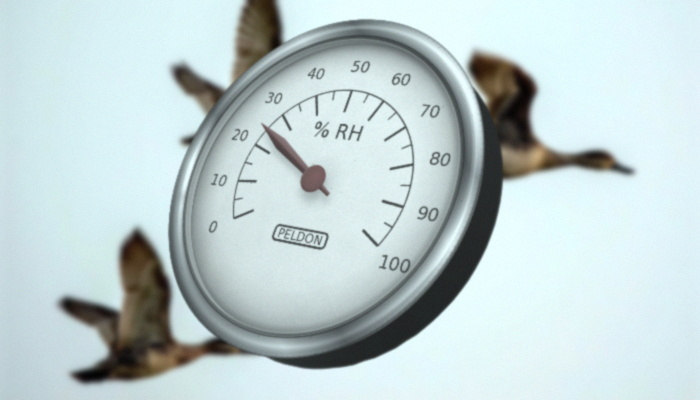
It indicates {"value": 25, "unit": "%"}
